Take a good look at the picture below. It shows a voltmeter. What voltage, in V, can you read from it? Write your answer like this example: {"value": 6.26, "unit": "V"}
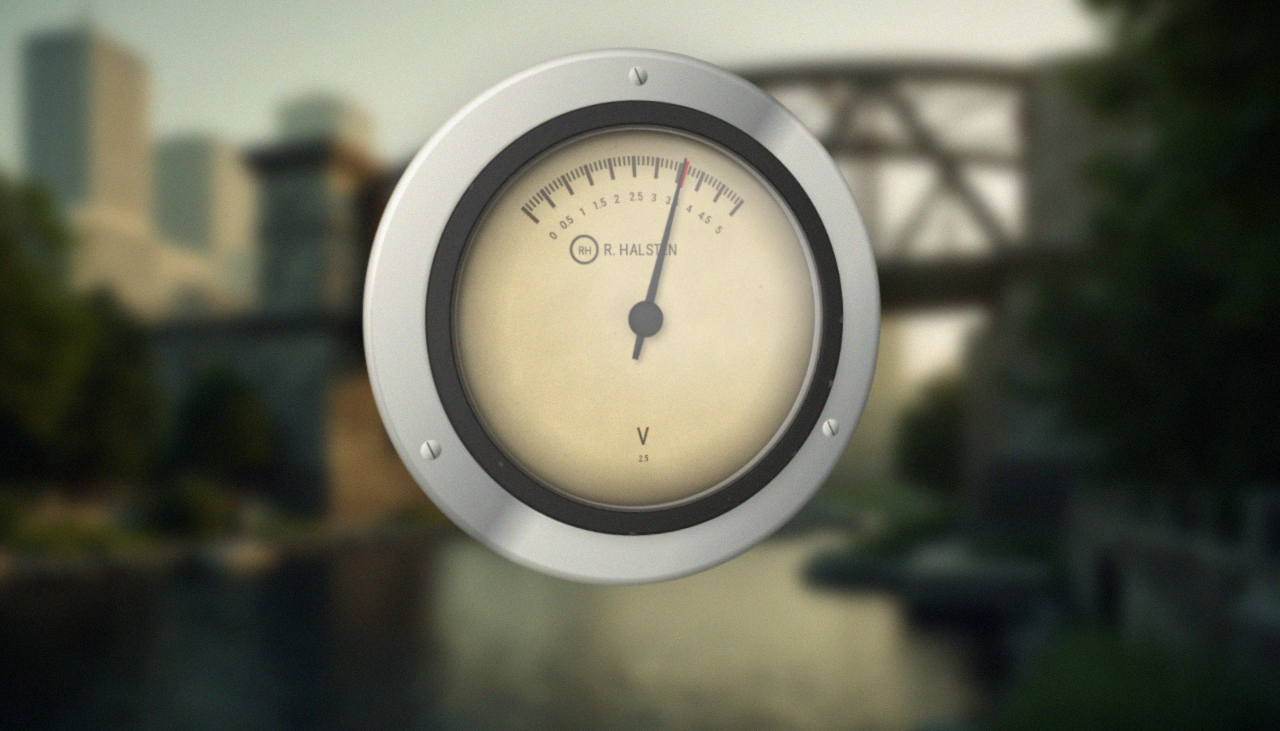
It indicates {"value": 3.5, "unit": "V"}
